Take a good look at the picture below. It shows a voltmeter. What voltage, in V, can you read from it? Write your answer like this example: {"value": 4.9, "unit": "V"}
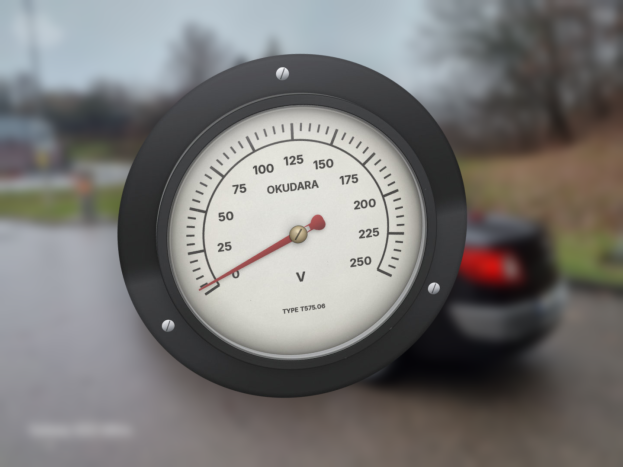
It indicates {"value": 5, "unit": "V"}
